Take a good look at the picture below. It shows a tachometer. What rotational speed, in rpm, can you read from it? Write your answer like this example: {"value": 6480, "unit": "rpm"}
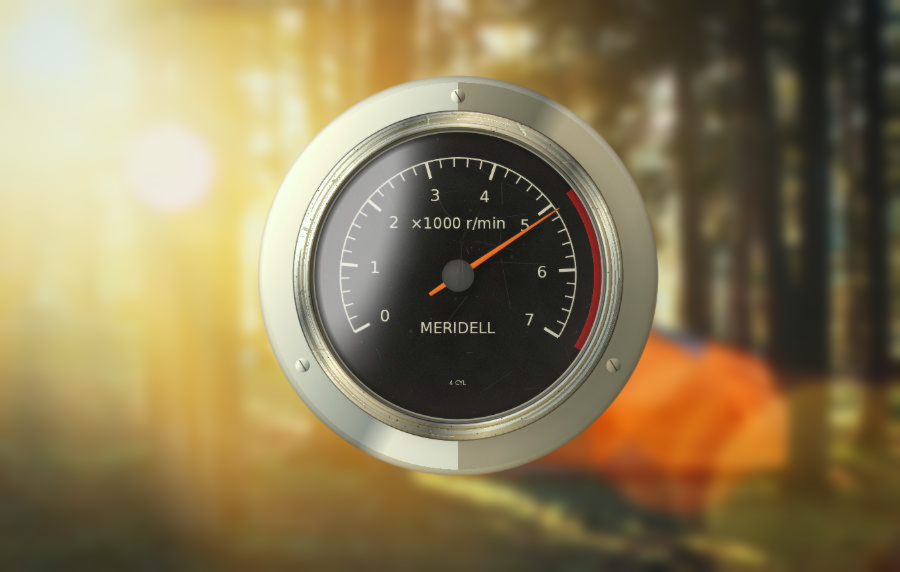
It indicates {"value": 5100, "unit": "rpm"}
